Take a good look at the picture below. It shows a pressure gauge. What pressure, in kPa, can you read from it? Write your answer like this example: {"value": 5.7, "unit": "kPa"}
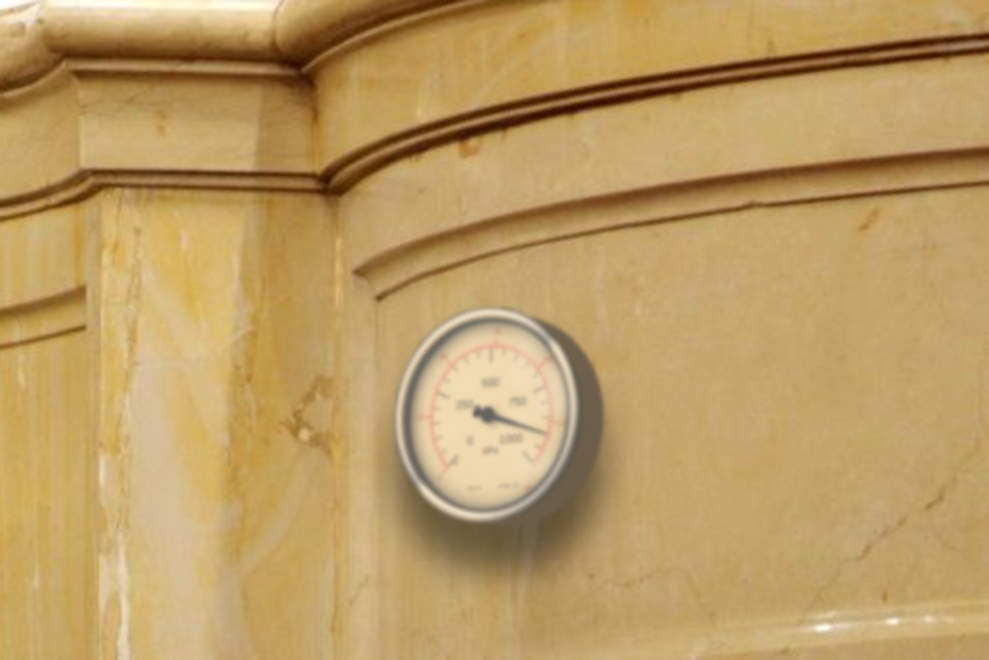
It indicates {"value": 900, "unit": "kPa"}
